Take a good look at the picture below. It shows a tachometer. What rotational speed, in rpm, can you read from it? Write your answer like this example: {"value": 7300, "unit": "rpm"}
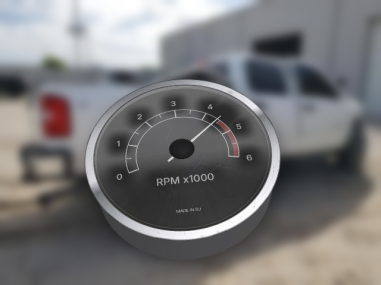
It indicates {"value": 4500, "unit": "rpm"}
